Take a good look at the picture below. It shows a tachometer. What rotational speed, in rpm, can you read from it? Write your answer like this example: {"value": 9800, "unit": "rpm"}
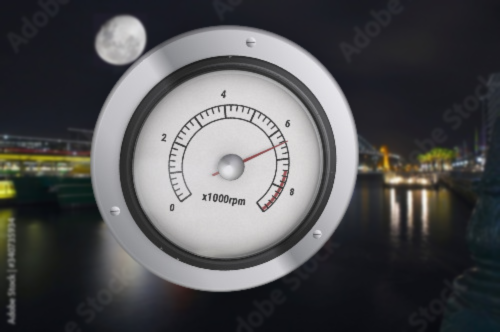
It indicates {"value": 6400, "unit": "rpm"}
